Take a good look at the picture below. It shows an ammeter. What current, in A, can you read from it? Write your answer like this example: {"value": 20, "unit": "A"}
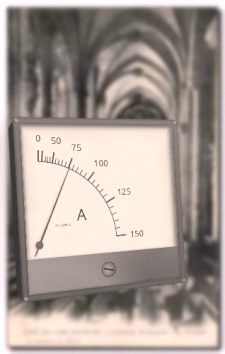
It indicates {"value": 75, "unit": "A"}
